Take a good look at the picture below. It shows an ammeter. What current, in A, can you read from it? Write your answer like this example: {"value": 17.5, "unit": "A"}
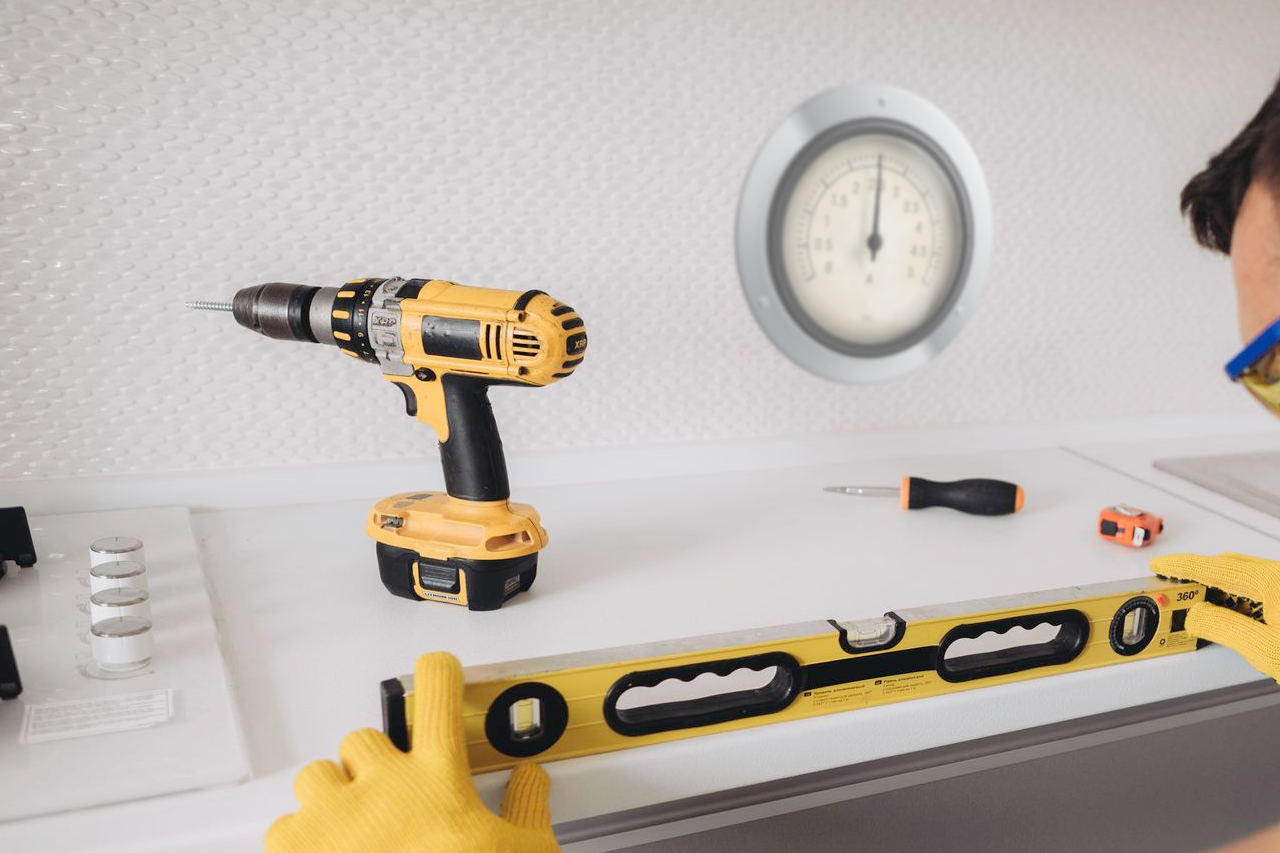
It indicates {"value": 2.5, "unit": "A"}
